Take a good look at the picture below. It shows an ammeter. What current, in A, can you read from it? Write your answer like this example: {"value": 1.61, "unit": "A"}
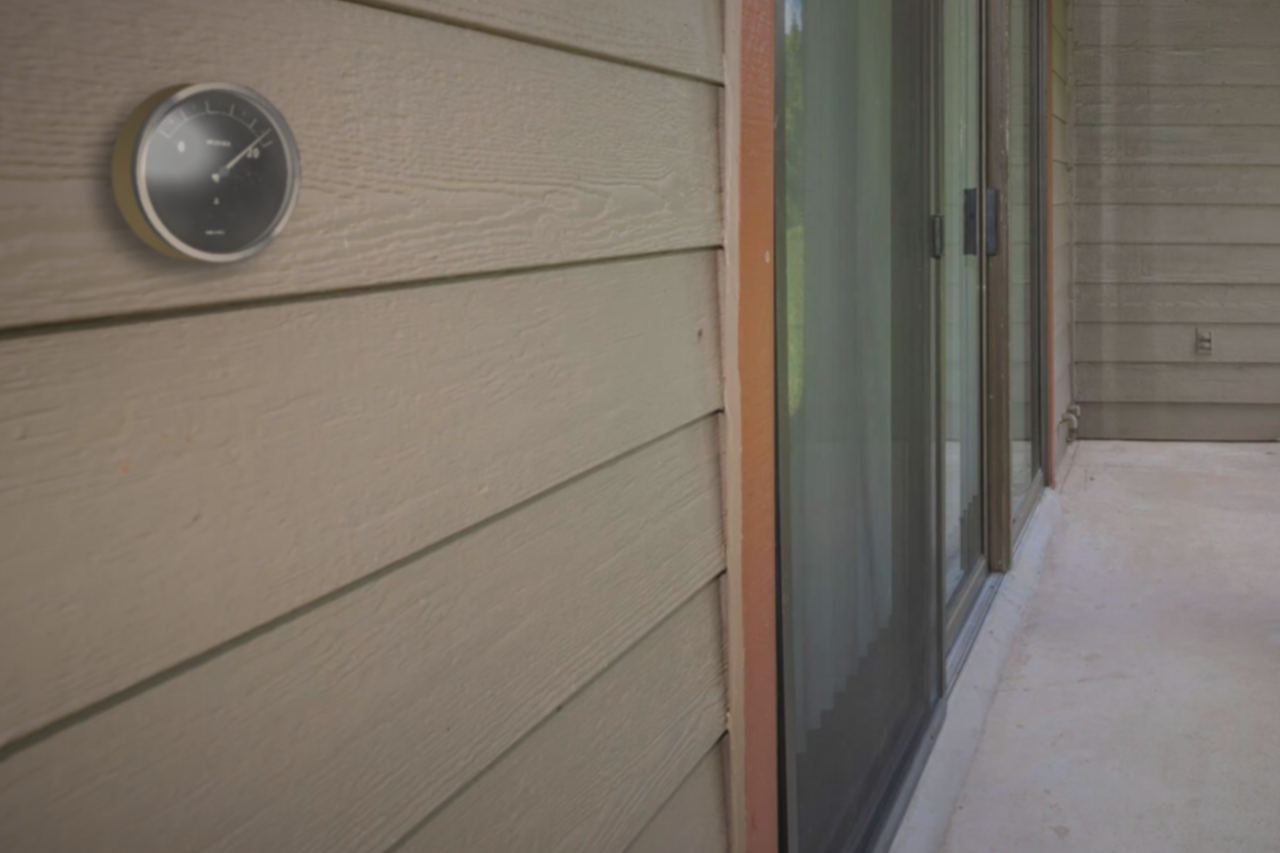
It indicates {"value": 18, "unit": "A"}
